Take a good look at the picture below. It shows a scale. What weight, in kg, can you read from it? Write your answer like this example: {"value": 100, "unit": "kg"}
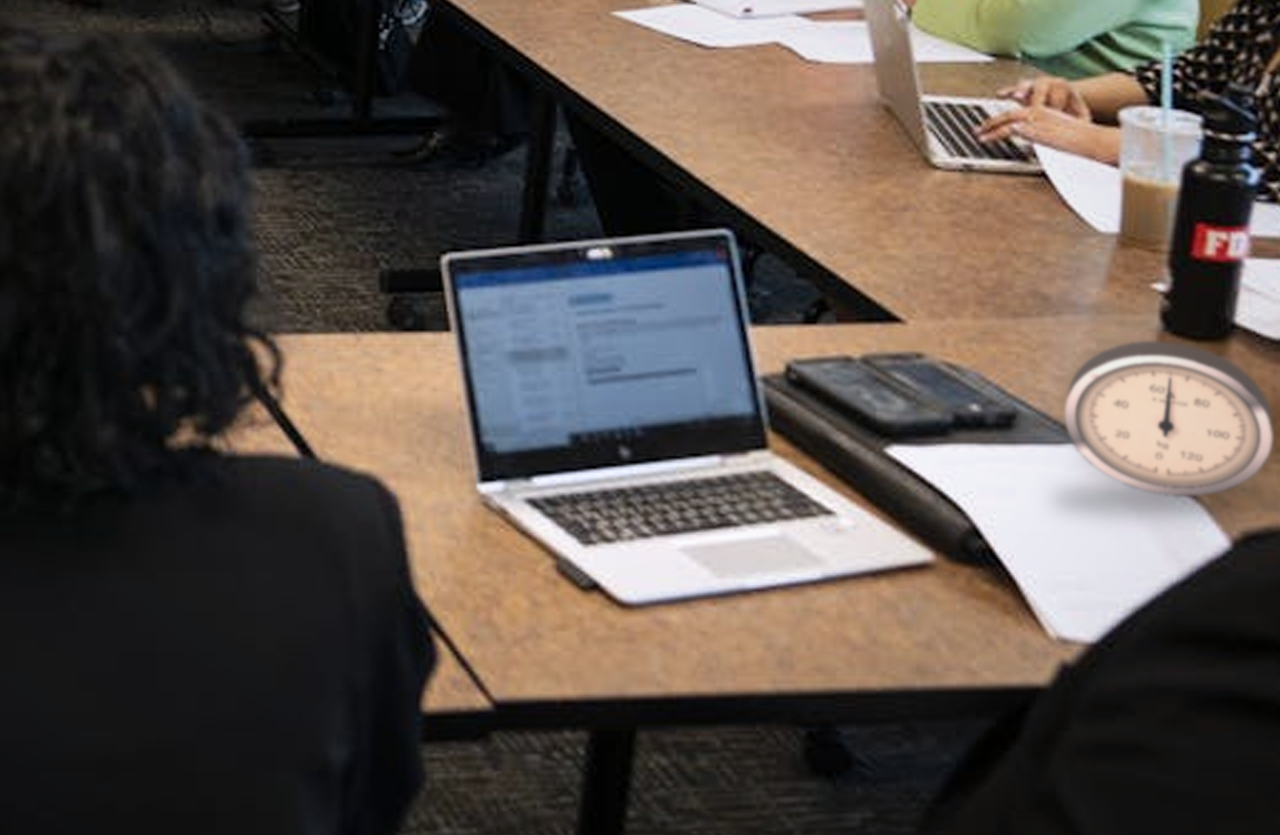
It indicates {"value": 65, "unit": "kg"}
